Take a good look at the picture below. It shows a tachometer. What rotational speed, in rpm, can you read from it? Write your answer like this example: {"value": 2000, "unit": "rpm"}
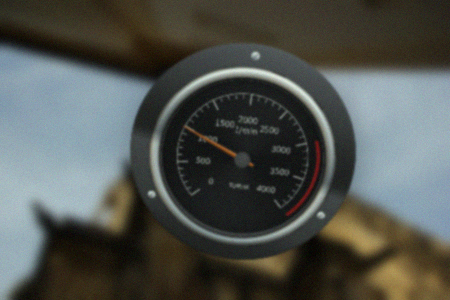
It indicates {"value": 1000, "unit": "rpm"}
